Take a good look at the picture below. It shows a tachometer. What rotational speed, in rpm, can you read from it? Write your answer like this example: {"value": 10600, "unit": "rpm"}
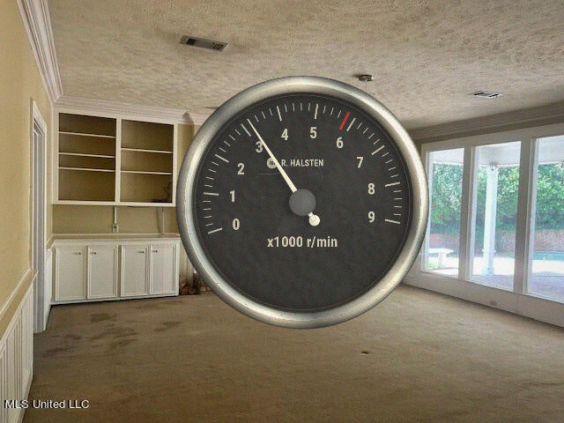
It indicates {"value": 3200, "unit": "rpm"}
